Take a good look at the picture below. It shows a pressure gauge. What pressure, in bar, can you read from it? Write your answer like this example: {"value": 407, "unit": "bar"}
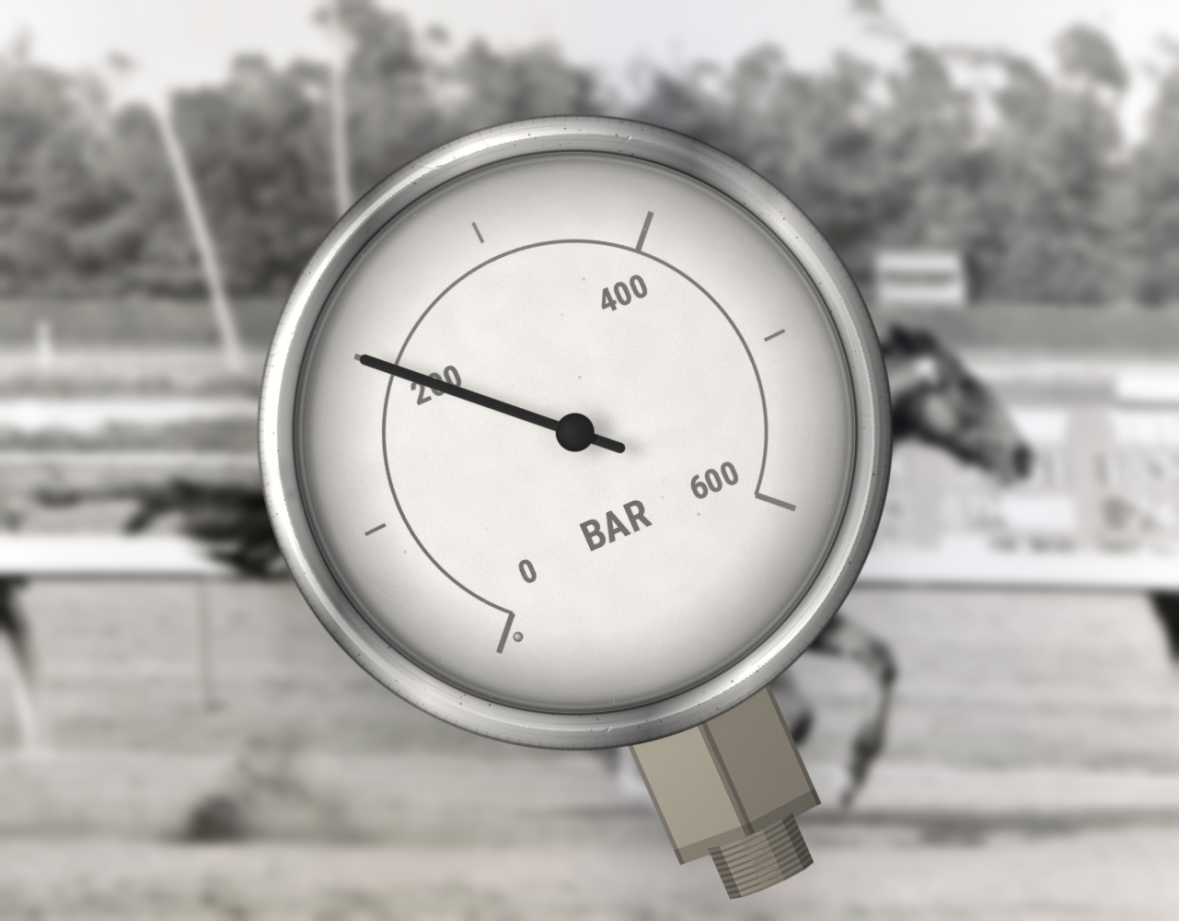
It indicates {"value": 200, "unit": "bar"}
